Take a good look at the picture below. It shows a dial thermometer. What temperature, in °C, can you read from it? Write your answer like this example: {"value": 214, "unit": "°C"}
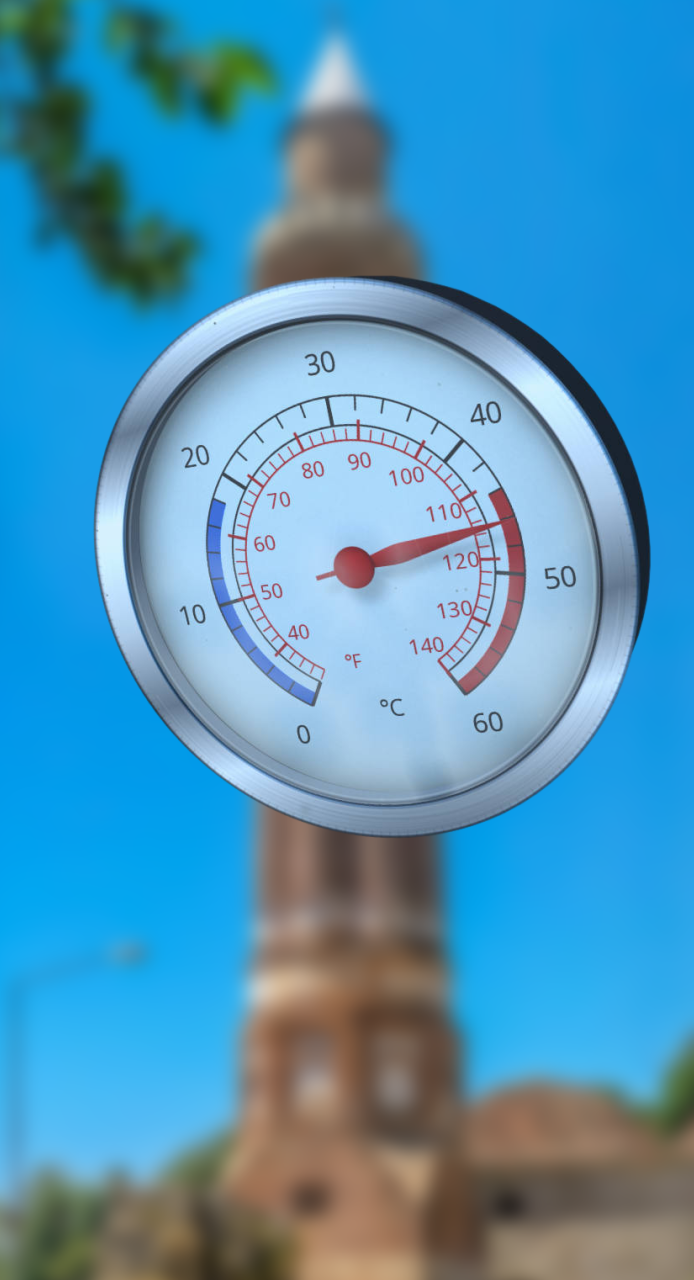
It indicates {"value": 46, "unit": "°C"}
